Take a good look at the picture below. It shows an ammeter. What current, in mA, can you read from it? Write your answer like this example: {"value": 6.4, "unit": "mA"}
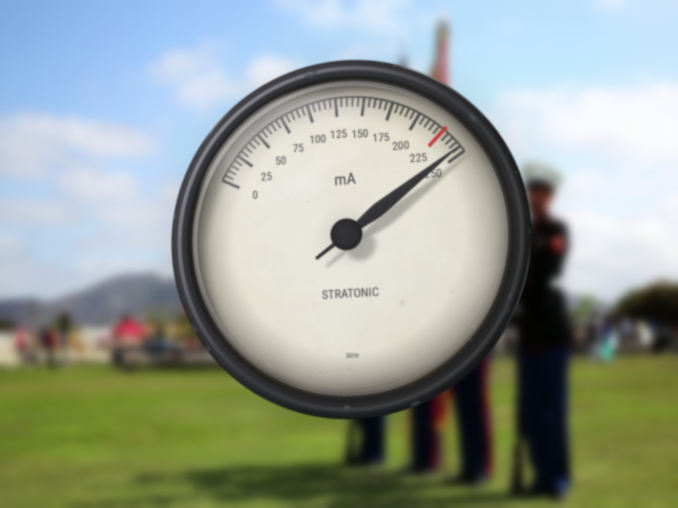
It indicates {"value": 245, "unit": "mA"}
